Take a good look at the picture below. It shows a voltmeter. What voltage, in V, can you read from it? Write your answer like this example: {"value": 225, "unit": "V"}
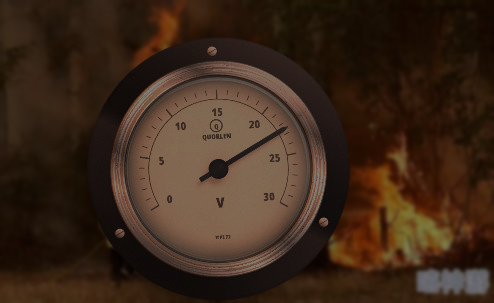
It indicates {"value": 22.5, "unit": "V"}
